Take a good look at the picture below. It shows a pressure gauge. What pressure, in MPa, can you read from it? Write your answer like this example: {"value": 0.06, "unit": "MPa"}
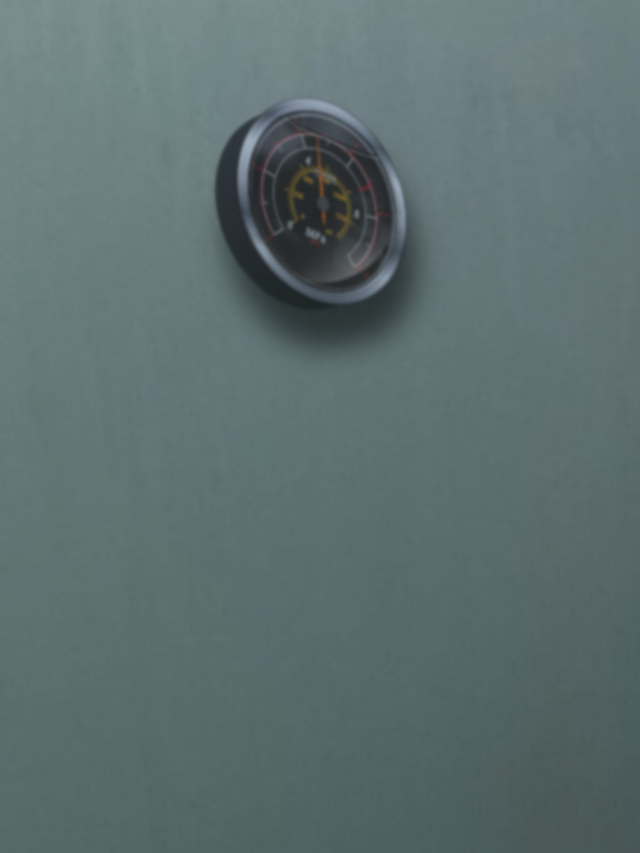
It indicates {"value": 4.5, "unit": "MPa"}
